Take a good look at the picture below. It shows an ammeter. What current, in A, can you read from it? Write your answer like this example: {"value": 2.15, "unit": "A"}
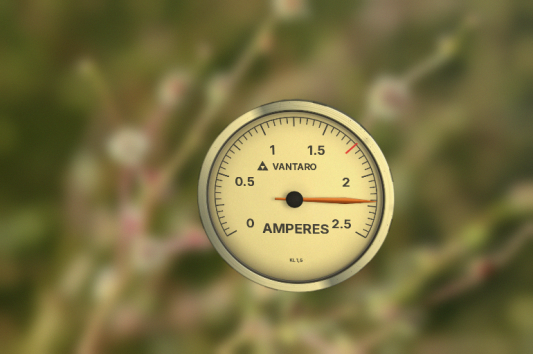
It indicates {"value": 2.2, "unit": "A"}
